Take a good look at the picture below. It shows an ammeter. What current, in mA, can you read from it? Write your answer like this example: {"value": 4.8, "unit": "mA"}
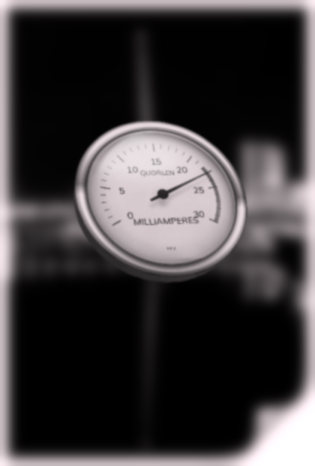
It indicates {"value": 23, "unit": "mA"}
